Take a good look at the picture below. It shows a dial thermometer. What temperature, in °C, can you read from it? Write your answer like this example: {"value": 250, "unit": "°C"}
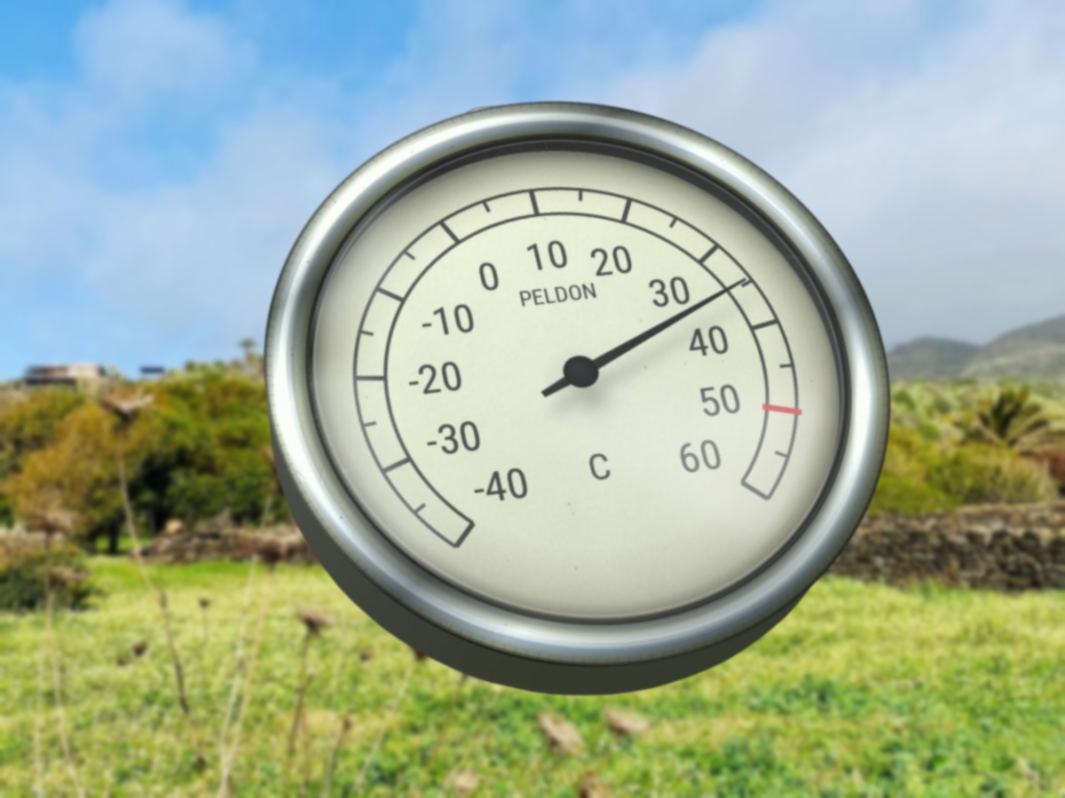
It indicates {"value": 35, "unit": "°C"}
